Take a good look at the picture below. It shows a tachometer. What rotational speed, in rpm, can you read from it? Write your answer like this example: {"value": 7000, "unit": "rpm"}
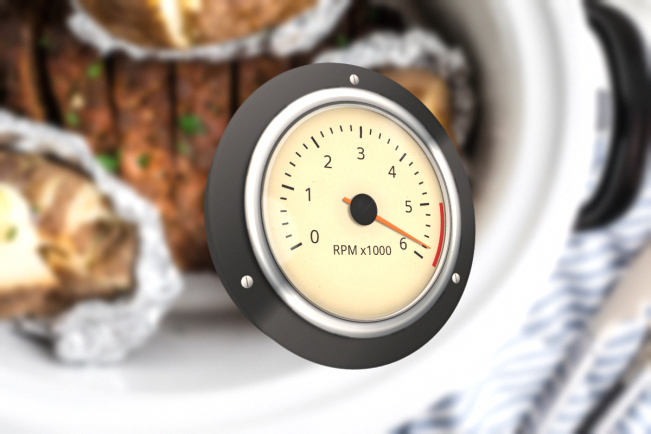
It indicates {"value": 5800, "unit": "rpm"}
